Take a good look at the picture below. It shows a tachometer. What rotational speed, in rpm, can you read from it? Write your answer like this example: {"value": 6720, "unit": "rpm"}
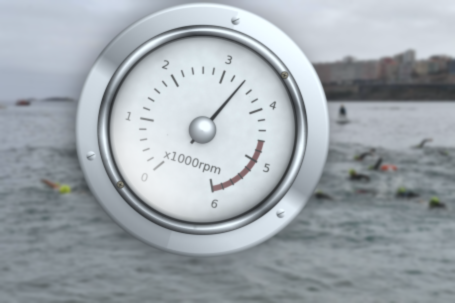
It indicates {"value": 3400, "unit": "rpm"}
